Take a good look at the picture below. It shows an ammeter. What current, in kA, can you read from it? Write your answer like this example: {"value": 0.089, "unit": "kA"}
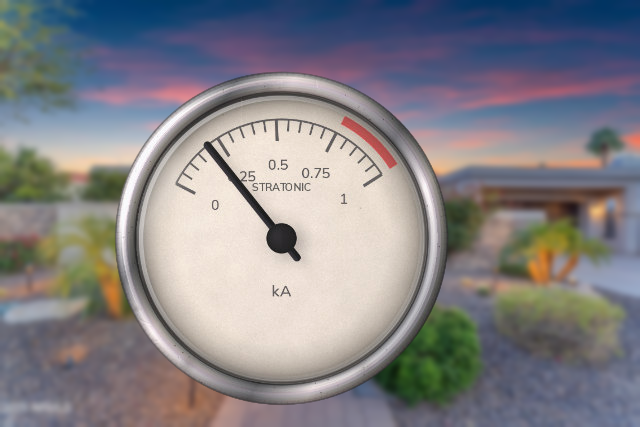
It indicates {"value": 0.2, "unit": "kA"}
